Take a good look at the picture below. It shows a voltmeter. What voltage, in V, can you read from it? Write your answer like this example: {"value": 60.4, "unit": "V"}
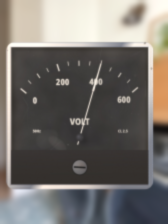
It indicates {"value": 400, "unit": "V"}
